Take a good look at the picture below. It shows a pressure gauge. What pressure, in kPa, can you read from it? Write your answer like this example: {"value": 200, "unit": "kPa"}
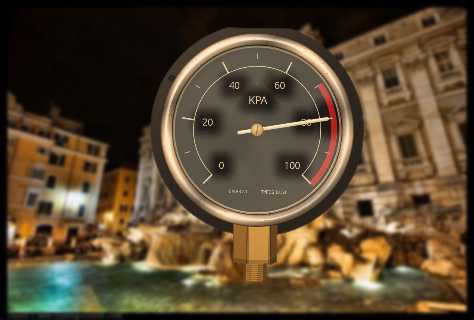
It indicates {"value": 80, "unit": "kPa"}
